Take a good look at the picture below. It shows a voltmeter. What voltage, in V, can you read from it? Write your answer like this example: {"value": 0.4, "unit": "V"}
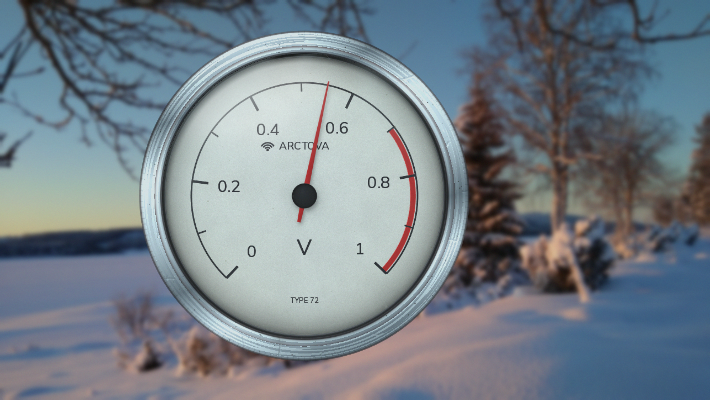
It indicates {"value": 0.55, "unit": "V"}
